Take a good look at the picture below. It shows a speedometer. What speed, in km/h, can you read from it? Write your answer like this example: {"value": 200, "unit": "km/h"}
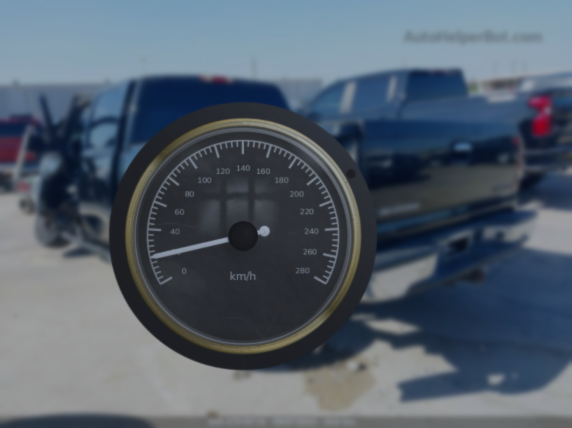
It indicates {"value": 20, "unit": "km/h"}
